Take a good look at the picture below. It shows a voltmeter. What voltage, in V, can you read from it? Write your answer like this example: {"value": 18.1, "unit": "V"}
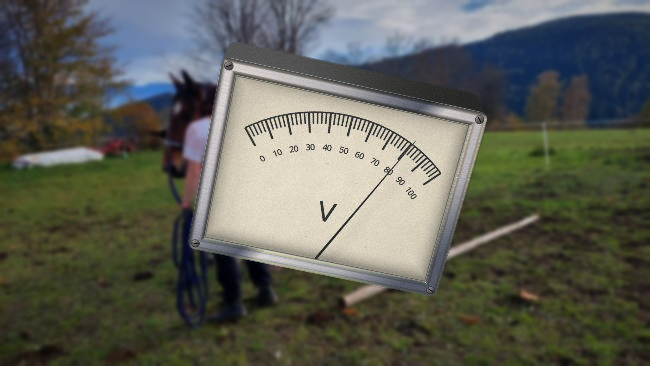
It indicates {"value": 80, "unit": "V"}
